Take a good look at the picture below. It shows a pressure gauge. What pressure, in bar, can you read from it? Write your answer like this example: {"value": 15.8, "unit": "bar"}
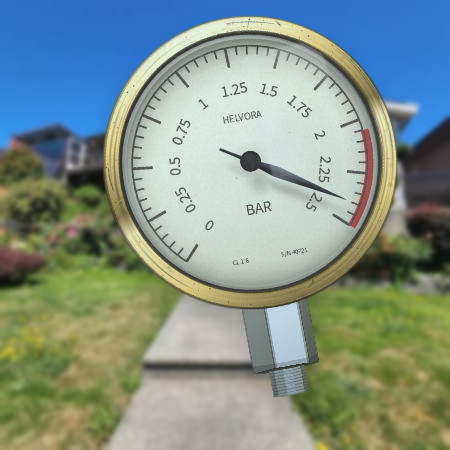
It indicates {"value": 2.4, "unit": "bar"}
